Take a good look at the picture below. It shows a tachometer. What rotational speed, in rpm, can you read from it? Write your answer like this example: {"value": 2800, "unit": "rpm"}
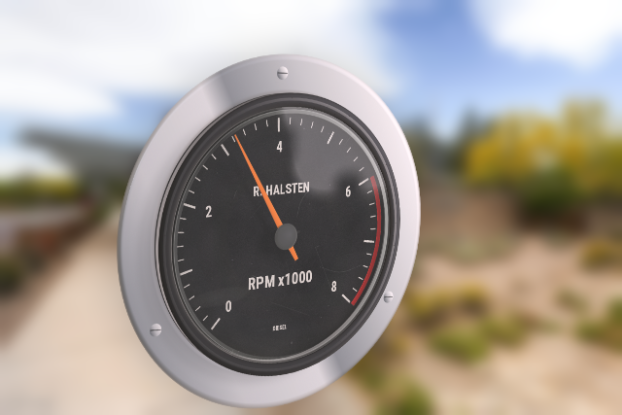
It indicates {"value": 3200, "unit": "rpm"}
